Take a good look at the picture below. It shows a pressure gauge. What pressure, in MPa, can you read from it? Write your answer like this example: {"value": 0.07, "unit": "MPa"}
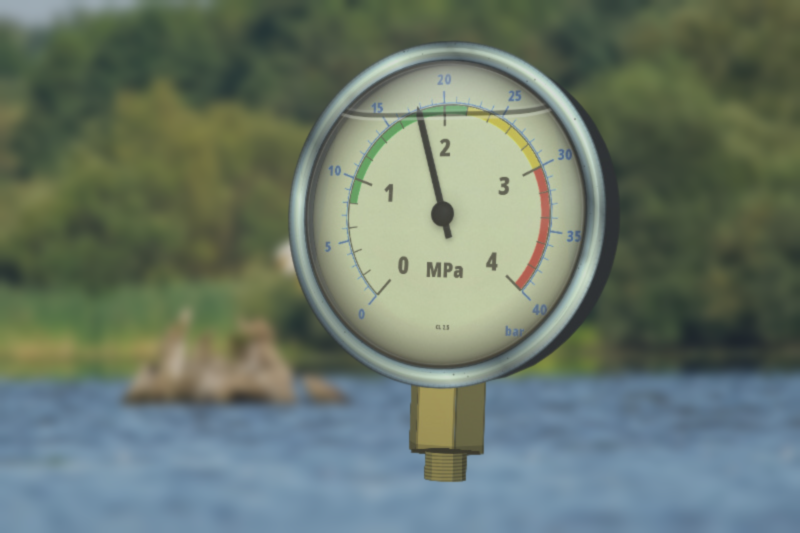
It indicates {"value": 1.8, "unit": "MPa"}
